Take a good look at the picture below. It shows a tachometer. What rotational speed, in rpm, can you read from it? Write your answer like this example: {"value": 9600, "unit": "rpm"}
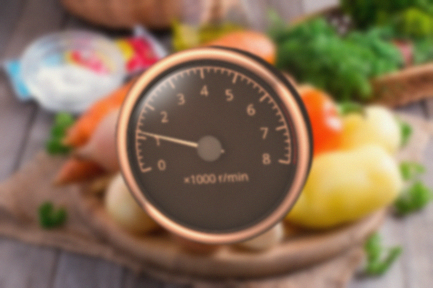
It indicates {"value": 1200, "unit": "rpm"}
